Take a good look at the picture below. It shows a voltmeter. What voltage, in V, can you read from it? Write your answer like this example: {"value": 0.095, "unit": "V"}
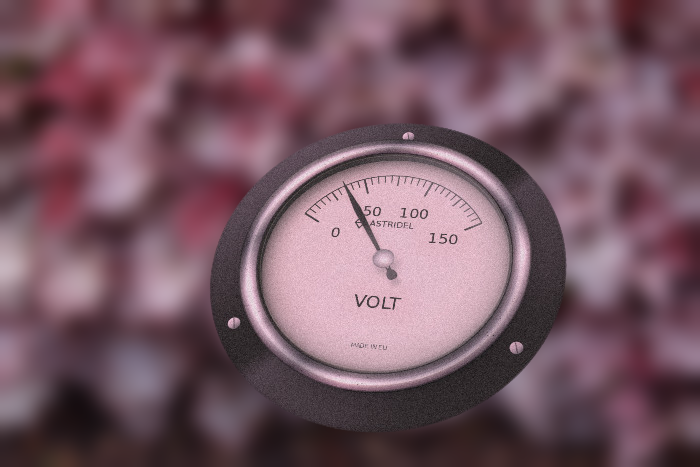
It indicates {"value": 35, "unit": "V"}
